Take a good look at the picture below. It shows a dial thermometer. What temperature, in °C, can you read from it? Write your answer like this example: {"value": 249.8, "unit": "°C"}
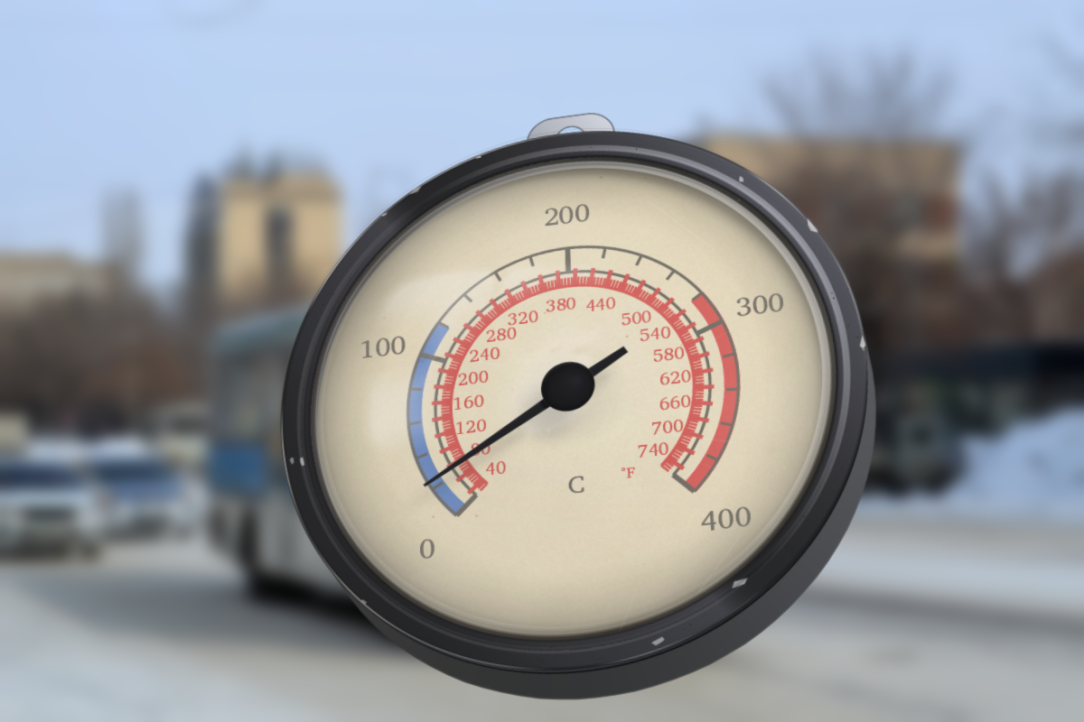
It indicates {"value": 20, "unit": "°C"}
